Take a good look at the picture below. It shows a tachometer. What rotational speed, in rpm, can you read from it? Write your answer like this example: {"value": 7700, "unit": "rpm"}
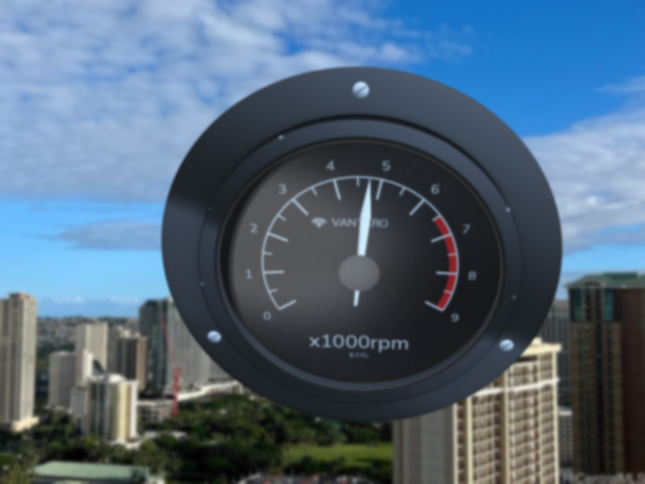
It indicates {"value": 4750, "unit": "rpm"}
